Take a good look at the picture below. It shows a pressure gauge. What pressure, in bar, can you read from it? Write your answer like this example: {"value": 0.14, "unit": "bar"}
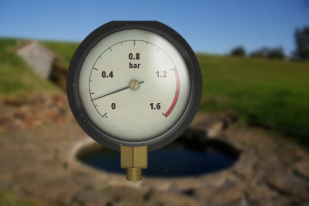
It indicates {"value": 0.15, "unit": "bar"}
